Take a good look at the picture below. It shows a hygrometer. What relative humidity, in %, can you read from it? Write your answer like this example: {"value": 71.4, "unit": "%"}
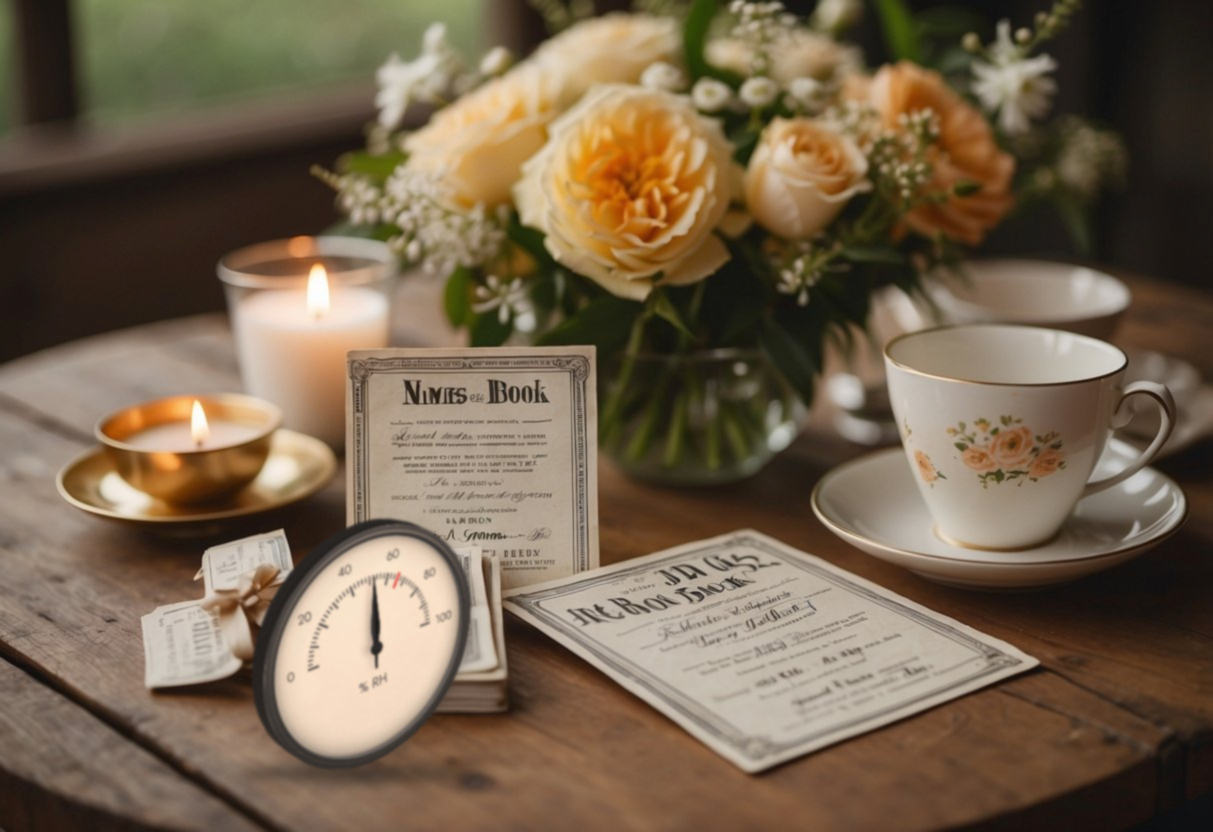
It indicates {"value": 50, "unit": "%"}
